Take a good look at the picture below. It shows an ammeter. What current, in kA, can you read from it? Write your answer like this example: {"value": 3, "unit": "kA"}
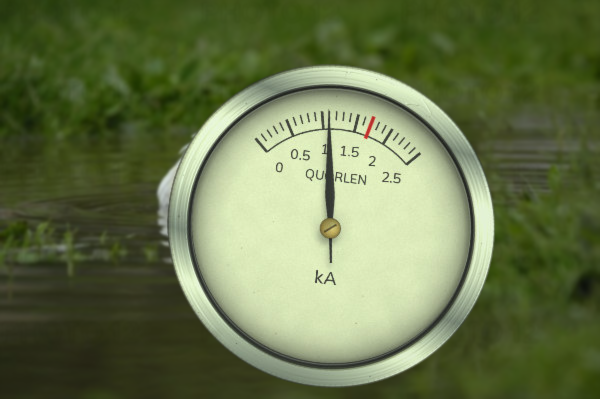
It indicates {"value": 1.1, "unit": "kA"}
